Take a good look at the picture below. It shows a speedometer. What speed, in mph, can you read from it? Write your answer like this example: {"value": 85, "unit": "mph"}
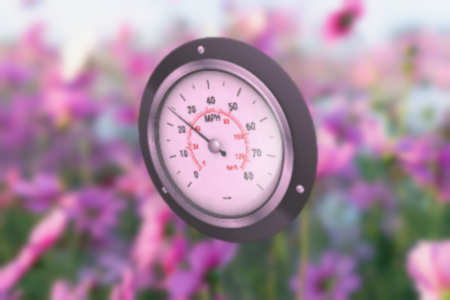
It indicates {"value": 25, "unit": "mph"}
